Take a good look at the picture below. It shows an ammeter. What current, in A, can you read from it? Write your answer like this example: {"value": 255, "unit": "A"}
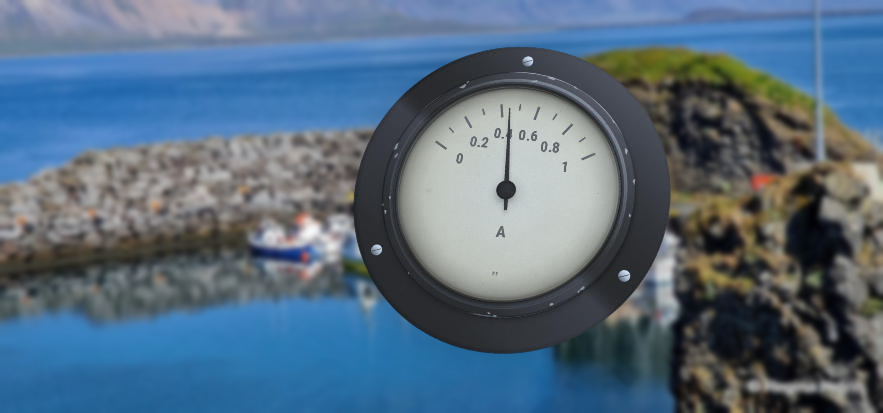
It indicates {"value": 0.45, "unit": "A"}
